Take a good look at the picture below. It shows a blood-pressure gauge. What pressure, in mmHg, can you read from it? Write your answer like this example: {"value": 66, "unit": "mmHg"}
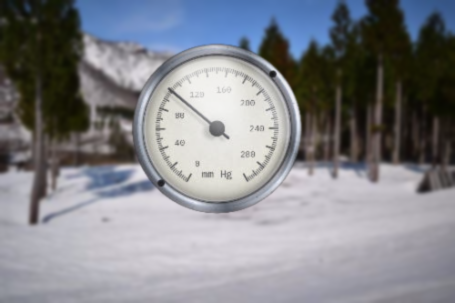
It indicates {"value": 100, "unit": "mmHg"}
